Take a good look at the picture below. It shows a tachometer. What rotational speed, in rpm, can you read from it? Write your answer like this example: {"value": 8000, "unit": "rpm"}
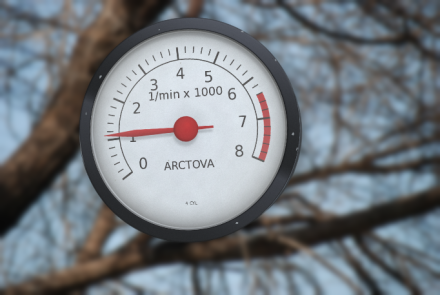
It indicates {"value": 1100, "unit": "rpm"}
